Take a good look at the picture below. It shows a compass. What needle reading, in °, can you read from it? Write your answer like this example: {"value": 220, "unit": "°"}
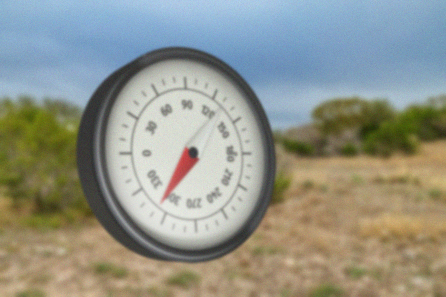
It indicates {"value": 310, "unit": "°"}
